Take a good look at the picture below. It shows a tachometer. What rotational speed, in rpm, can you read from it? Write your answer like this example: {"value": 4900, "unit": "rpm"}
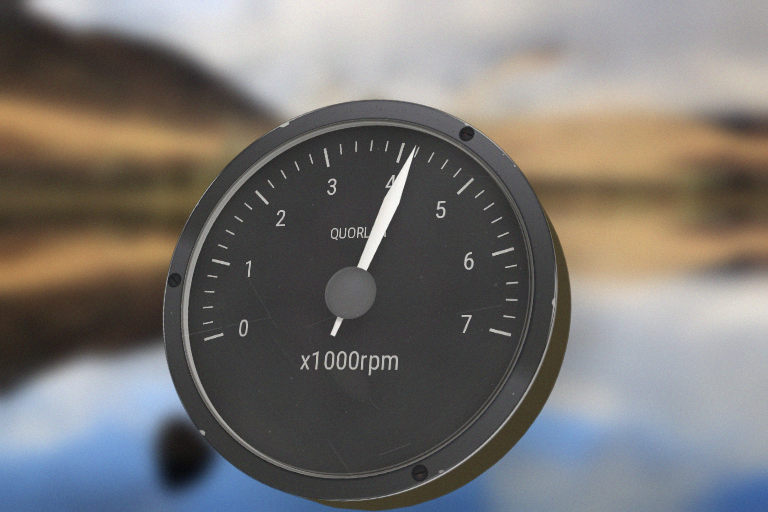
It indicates {"value": 4200, "unit": "rpm"}
